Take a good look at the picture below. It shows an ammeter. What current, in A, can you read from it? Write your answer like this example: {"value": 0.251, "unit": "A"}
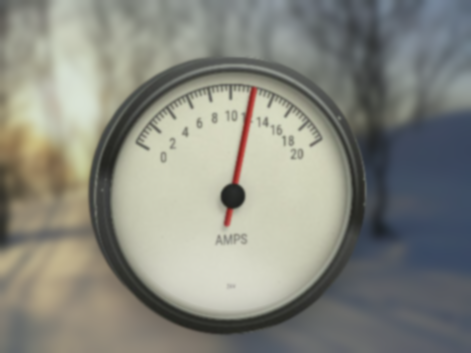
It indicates {"value": 12, "unit": "A"}
